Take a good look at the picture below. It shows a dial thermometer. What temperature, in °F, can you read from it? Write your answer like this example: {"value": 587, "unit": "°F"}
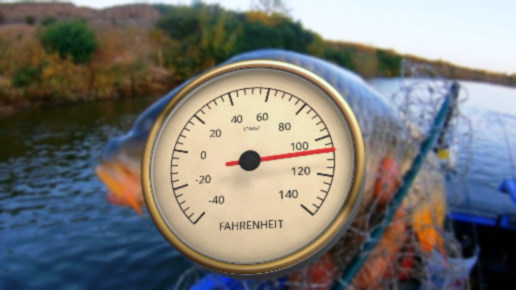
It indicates {"value": 108, "unit": "°F"}
